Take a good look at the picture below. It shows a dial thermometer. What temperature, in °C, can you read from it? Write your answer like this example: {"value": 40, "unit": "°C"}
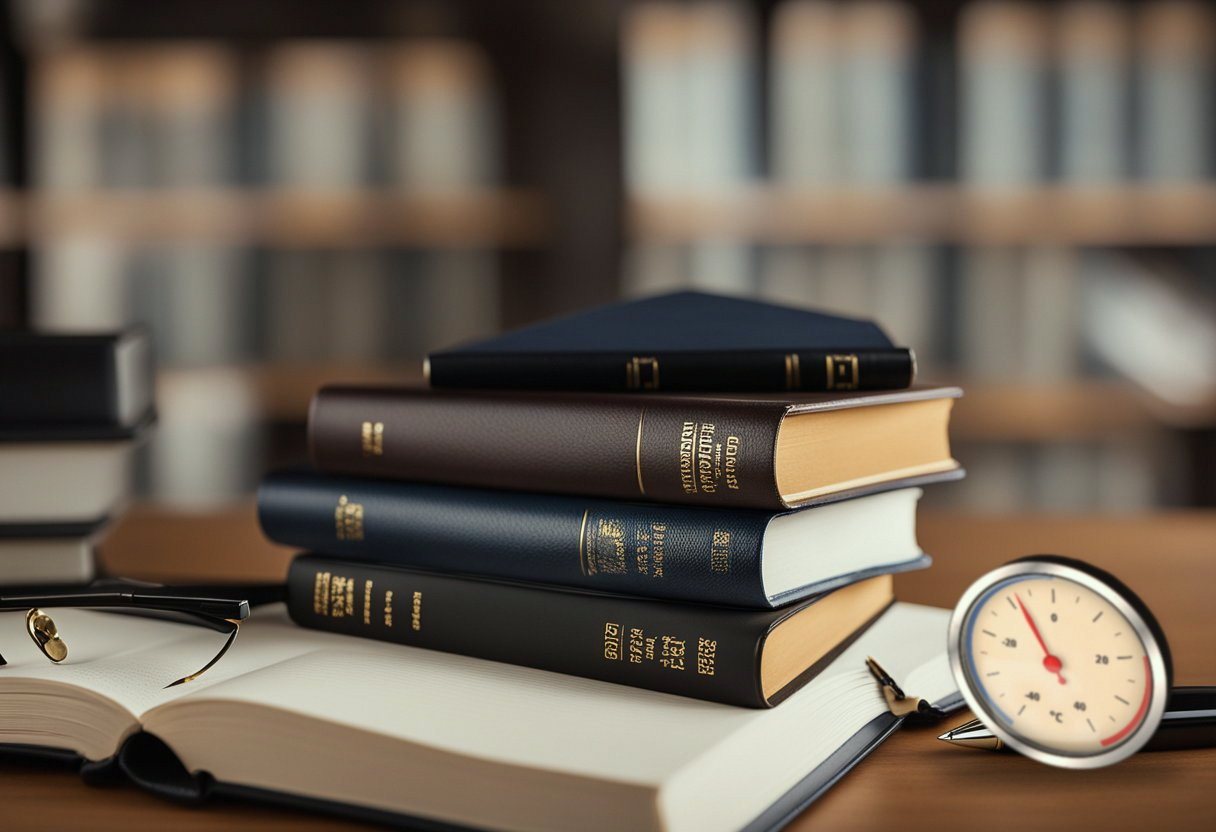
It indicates {"value": -7.5, "unit": "°C"}
